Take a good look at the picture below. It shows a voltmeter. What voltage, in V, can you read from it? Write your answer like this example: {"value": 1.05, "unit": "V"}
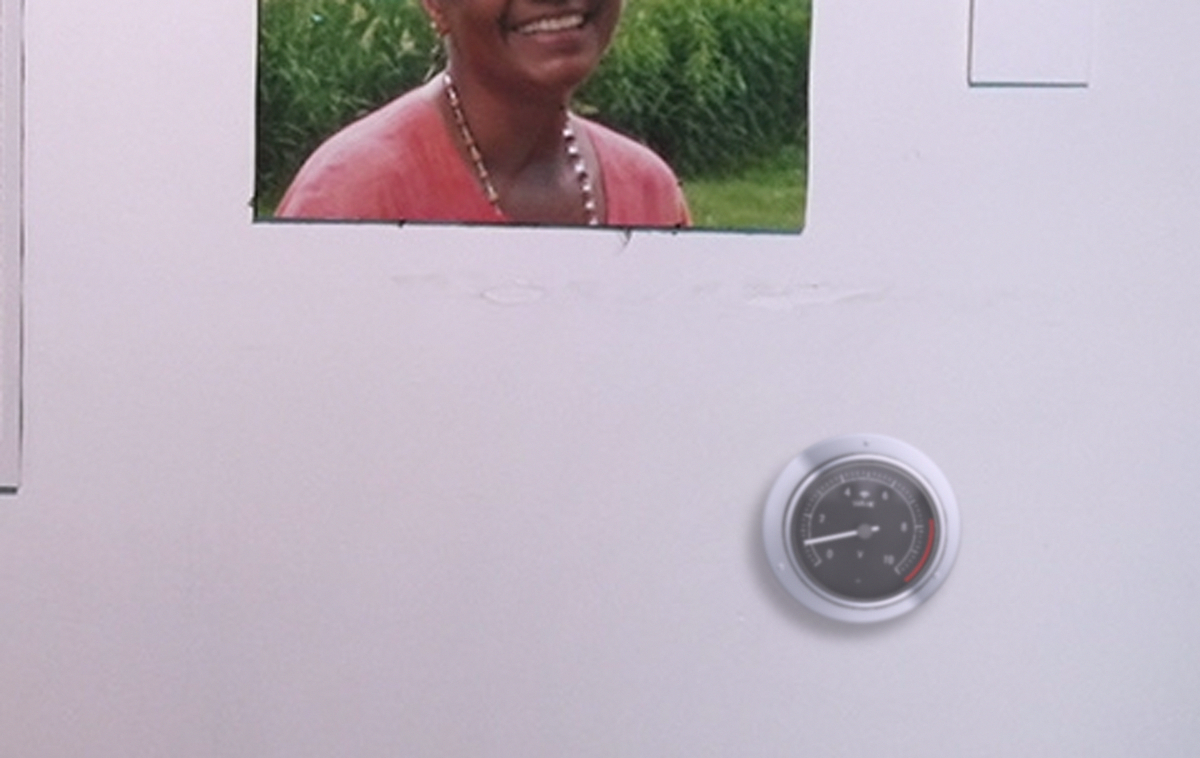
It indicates {"value": 1, "unit": "V"}
